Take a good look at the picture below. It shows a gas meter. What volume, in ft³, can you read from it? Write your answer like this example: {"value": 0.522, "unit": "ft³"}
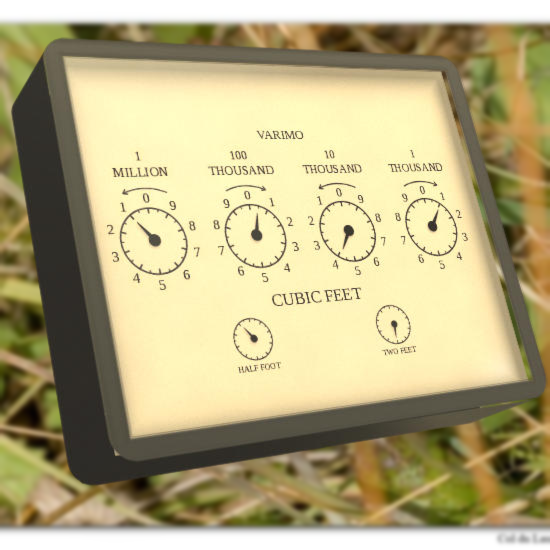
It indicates {"value": 104100, "unit": "ft³"}
